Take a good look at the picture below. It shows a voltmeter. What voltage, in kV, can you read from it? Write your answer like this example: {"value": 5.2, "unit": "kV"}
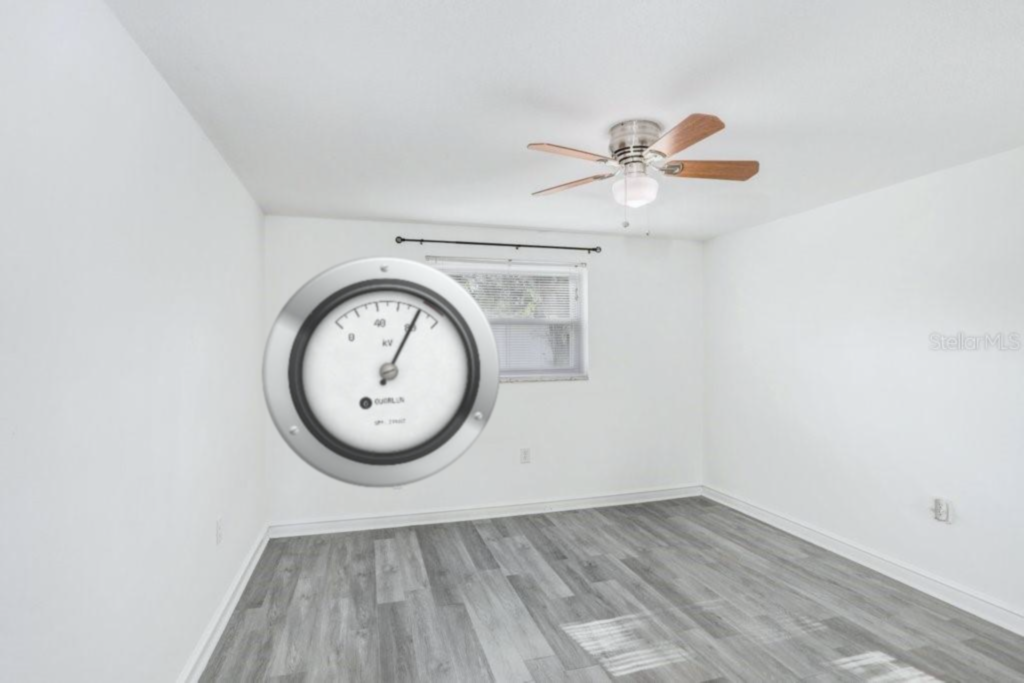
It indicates {"value": 80, "unit": "kV"}
